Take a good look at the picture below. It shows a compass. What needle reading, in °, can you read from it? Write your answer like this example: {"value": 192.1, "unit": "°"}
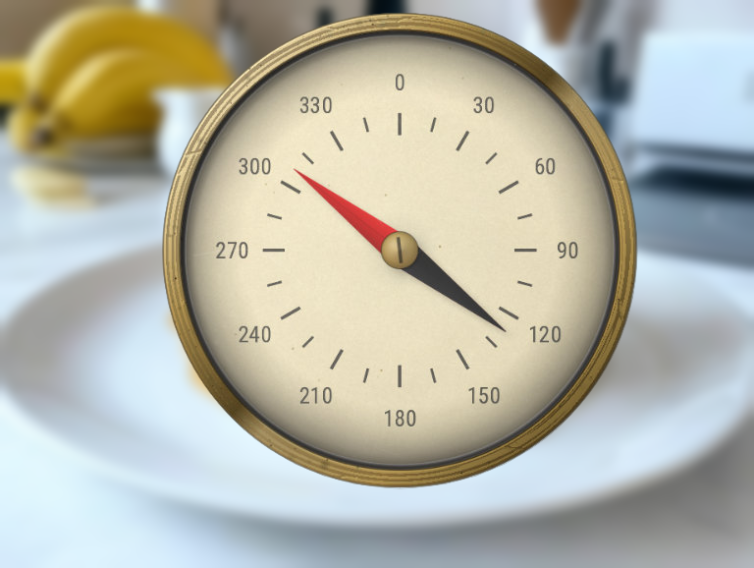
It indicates {"value": 307.5, "unit": "°"}
